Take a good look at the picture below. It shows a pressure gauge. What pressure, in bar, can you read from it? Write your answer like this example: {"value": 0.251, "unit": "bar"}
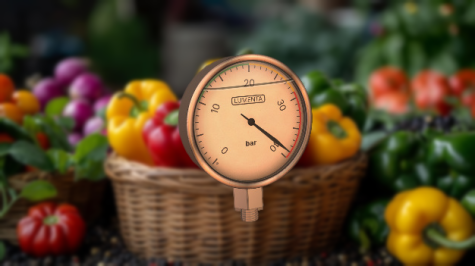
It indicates {"value": 39, "unit": "bar"}
